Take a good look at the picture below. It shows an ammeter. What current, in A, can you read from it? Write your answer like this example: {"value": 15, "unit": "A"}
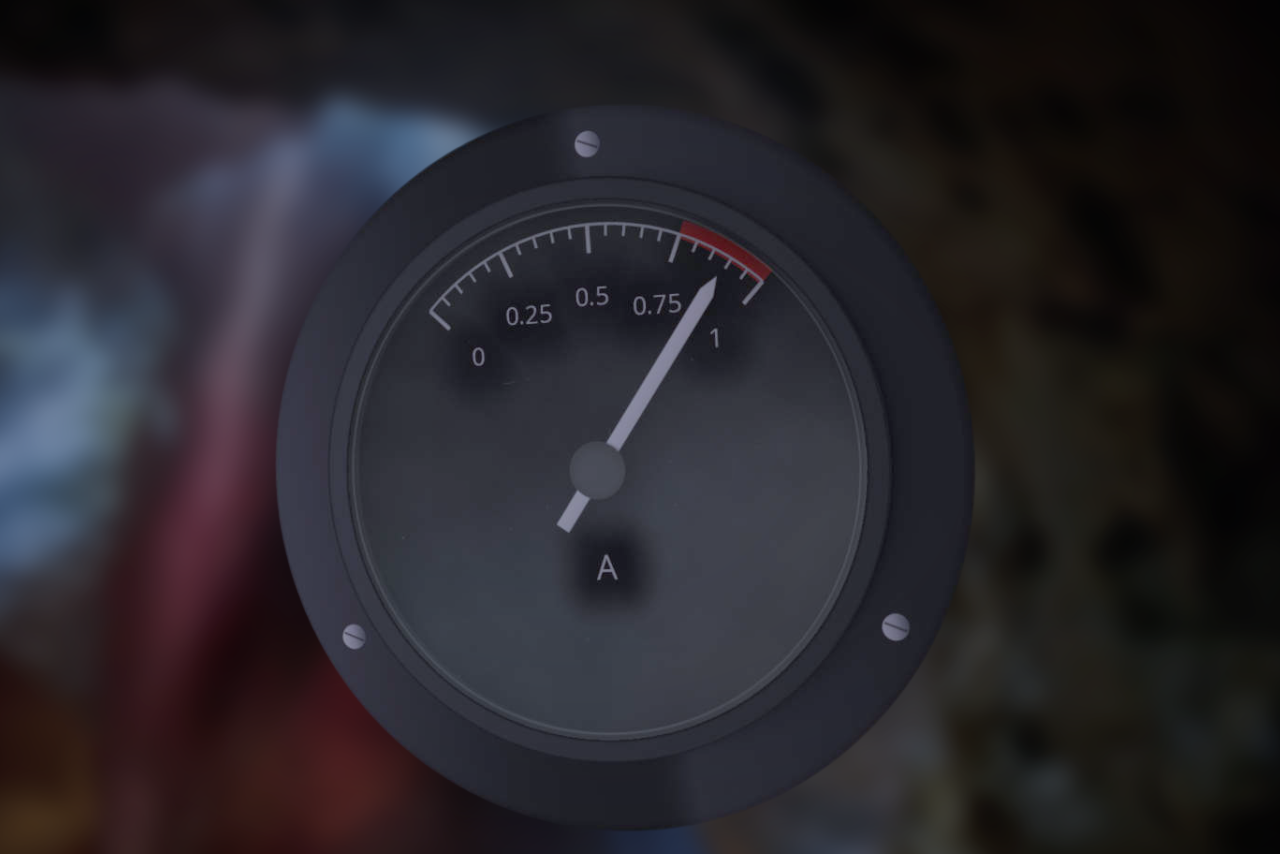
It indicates {"value": 0.9, "unit": "A"}
